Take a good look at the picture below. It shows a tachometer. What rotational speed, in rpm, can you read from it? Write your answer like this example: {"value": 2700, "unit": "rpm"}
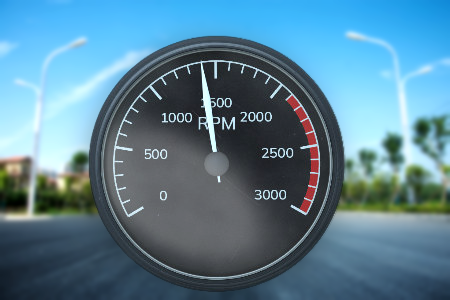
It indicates {"value": 1400, "unit": "rpm"}
